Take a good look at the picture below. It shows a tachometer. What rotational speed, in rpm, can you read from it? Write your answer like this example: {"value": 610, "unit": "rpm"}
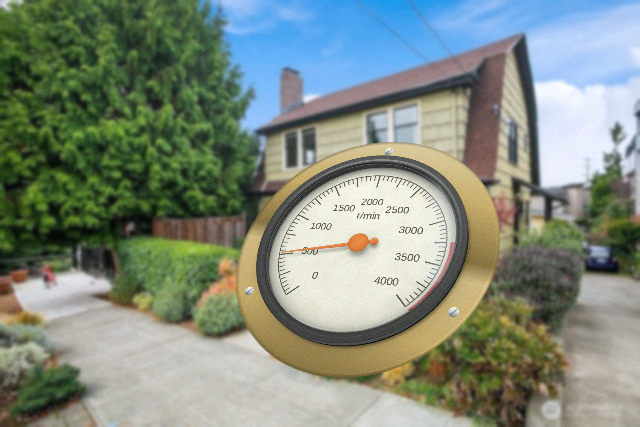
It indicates {"value": 500, "unit": "rpm"}
